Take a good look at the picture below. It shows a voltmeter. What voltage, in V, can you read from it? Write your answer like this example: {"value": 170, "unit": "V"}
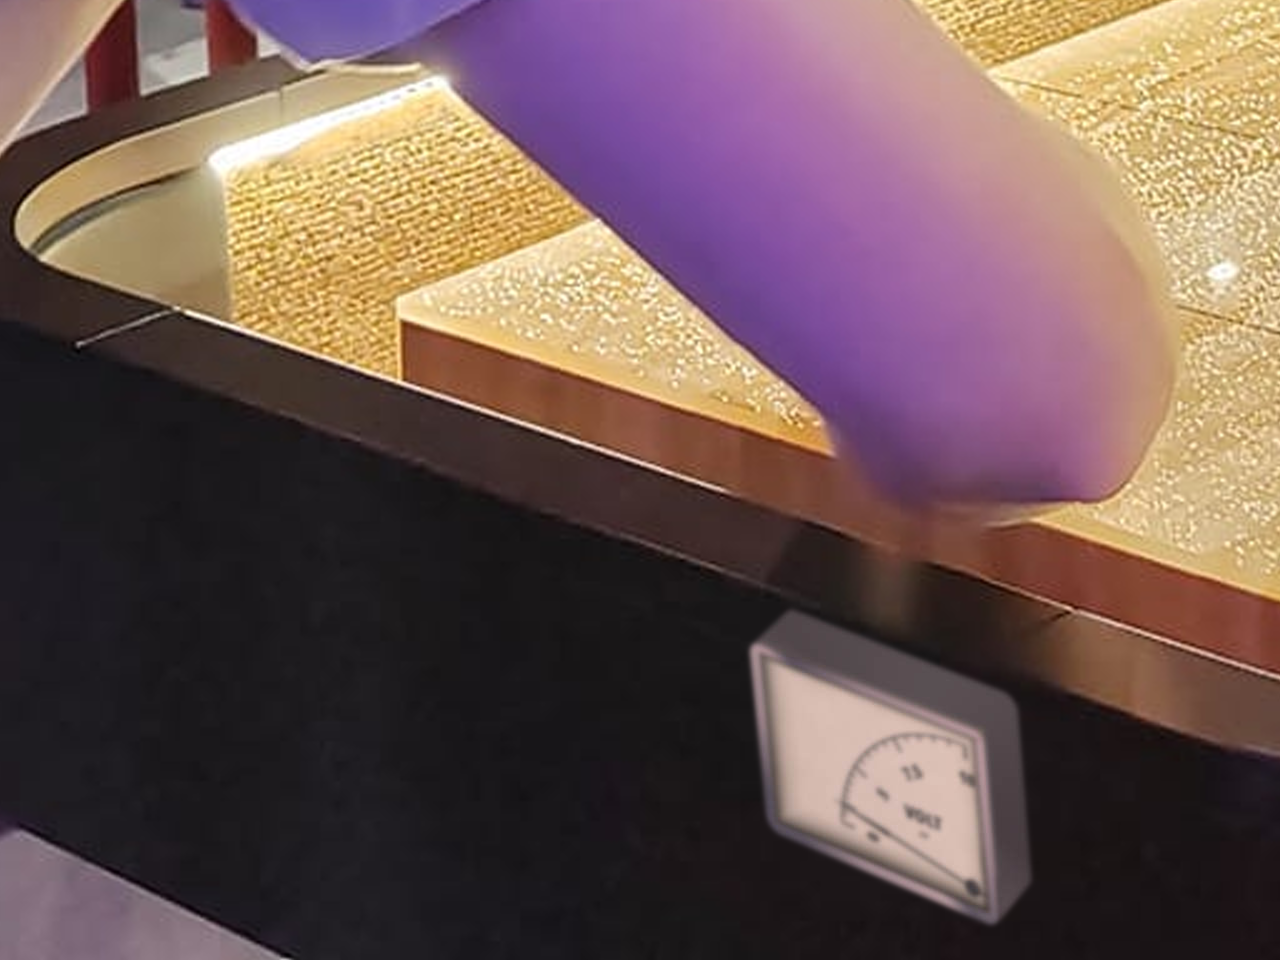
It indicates {"value": 2.5, "unit": "V"}
